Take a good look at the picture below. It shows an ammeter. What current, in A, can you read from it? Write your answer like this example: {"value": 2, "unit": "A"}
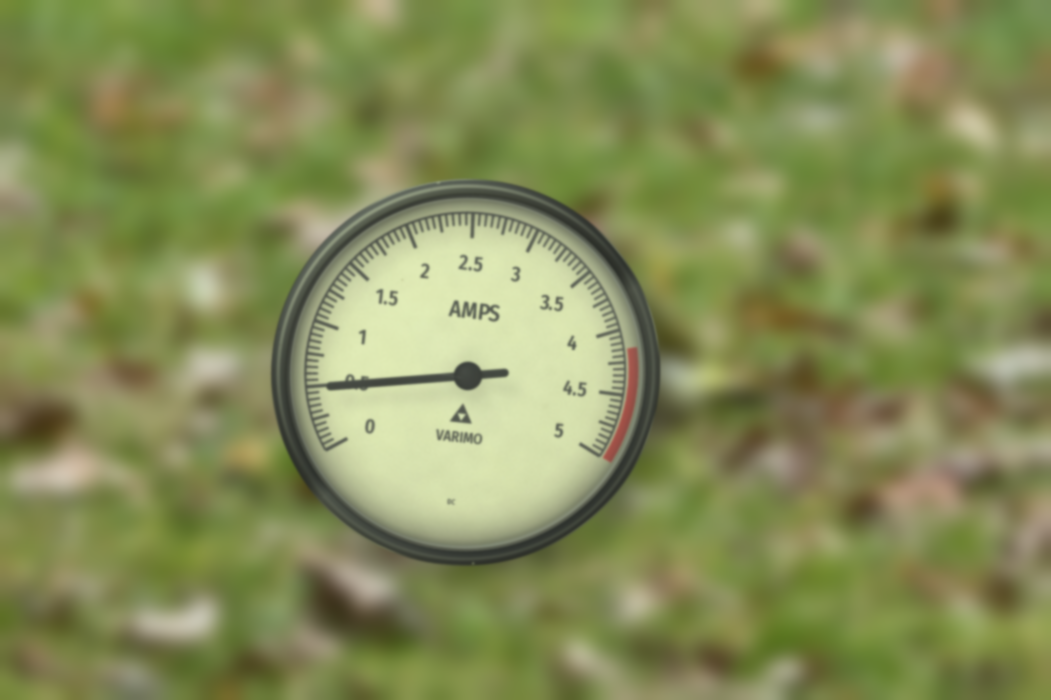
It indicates {"value": 0.5, "unit": "A"}
